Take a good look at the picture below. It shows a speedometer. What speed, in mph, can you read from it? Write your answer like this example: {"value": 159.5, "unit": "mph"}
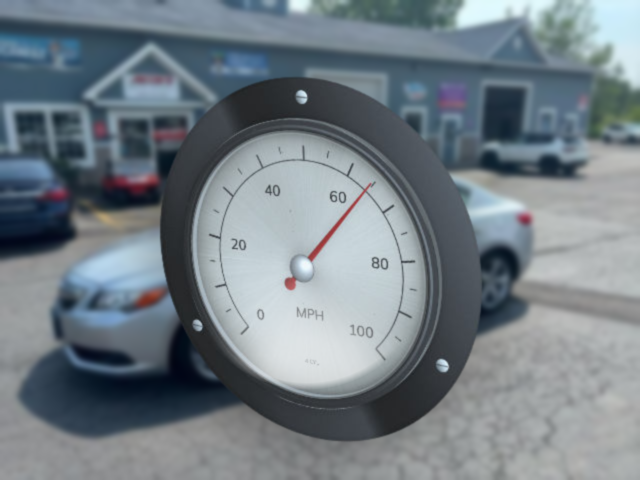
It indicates {"value": 65, "unit": "mph"}
